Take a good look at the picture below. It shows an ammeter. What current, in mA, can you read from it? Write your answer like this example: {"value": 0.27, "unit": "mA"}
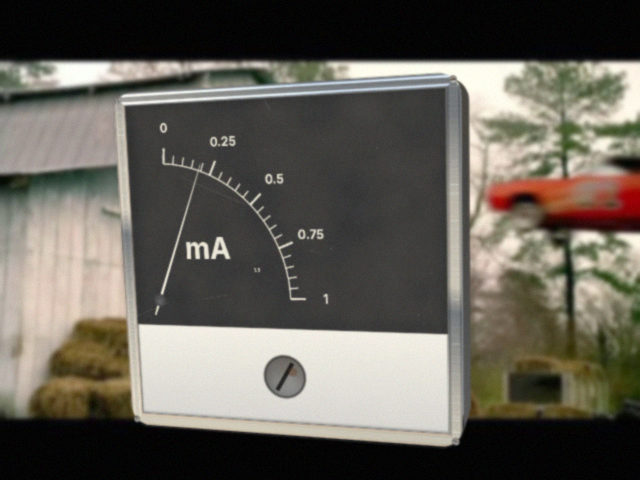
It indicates {"value": 0.2, "unit": "mA"}
